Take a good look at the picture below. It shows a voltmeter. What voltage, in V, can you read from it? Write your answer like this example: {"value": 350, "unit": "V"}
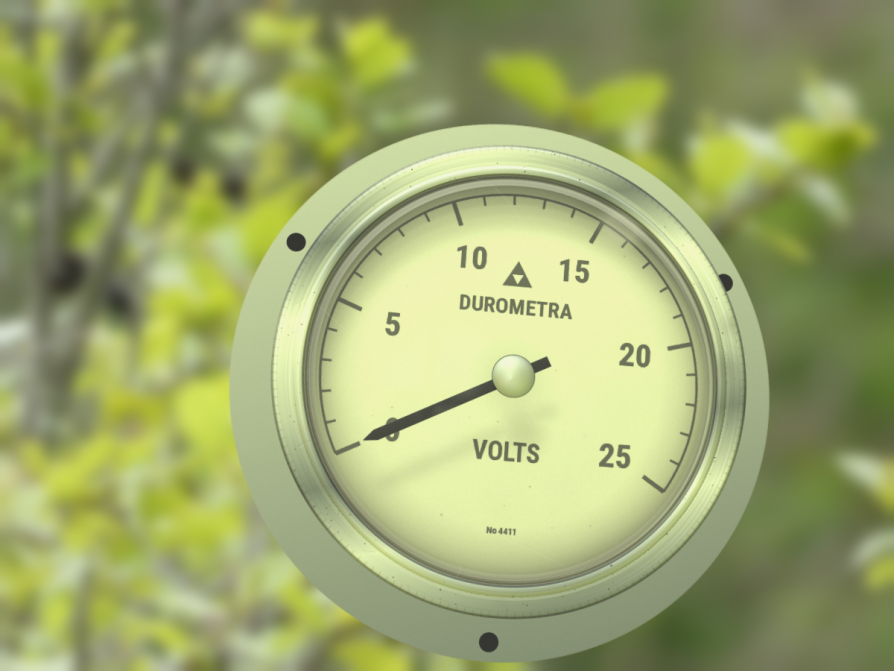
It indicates {"value": 0, "unit": "V"}
